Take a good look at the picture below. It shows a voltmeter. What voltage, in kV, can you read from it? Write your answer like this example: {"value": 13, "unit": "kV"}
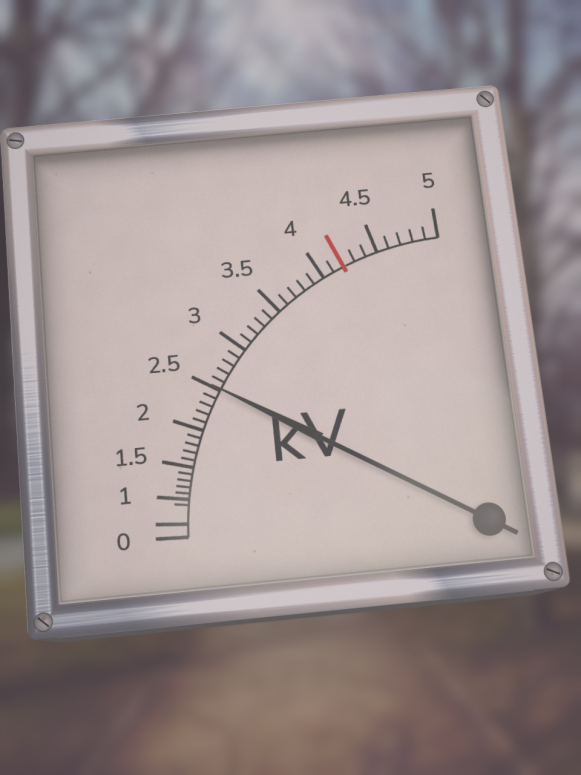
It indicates {"value": 2.5, "unit": "kV"}
